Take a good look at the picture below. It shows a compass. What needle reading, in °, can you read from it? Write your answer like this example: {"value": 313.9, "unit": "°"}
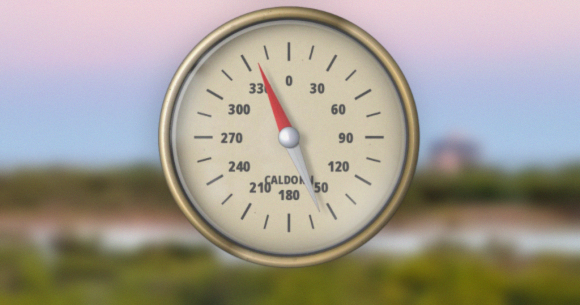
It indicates {"value": 337.5, "unit": "°"}
